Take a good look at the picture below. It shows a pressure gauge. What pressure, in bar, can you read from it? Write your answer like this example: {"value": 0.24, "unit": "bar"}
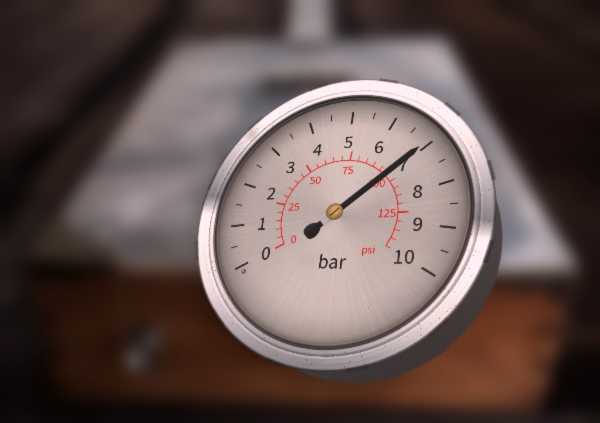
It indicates {"value": 7, "unit": "bar"}
